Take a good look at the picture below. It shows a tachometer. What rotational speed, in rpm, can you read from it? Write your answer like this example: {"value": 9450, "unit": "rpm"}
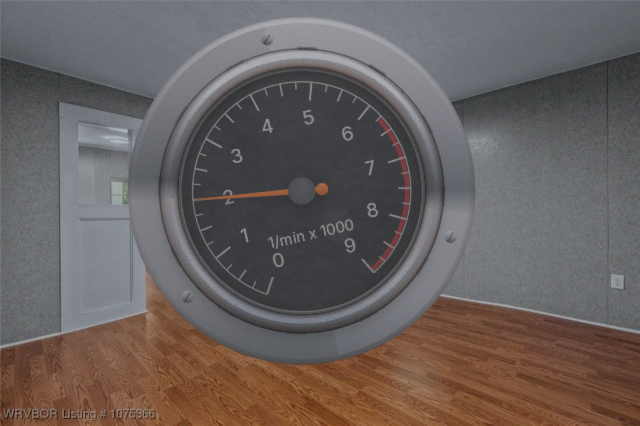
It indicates {"value": 2000, "unit": "rpm"}
